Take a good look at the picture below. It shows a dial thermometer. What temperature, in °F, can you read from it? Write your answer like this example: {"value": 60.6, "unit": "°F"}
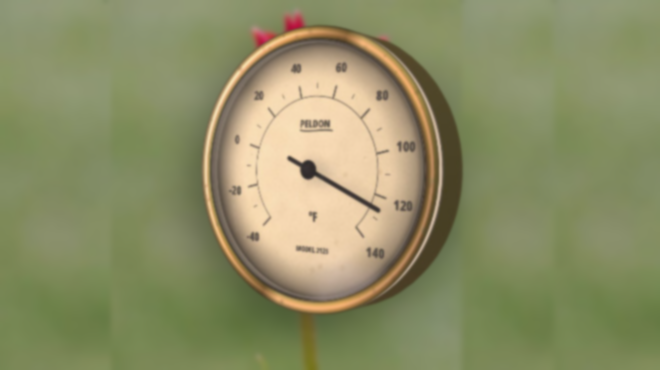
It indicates {"value": 125, "unit": "°F"}
